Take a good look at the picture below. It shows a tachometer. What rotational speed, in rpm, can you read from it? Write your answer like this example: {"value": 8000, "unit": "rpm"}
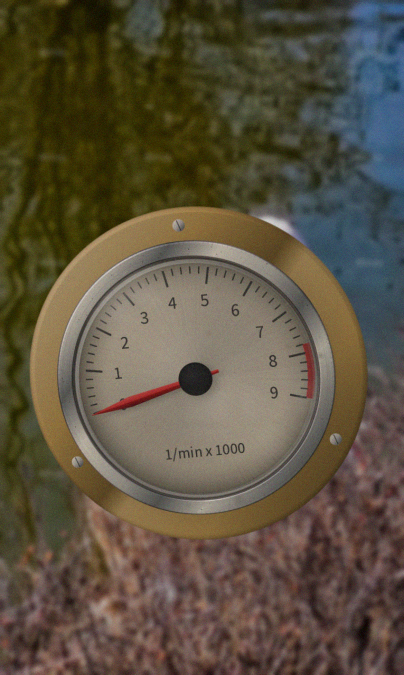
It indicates {"value": 0, "unit": "rpm"}
